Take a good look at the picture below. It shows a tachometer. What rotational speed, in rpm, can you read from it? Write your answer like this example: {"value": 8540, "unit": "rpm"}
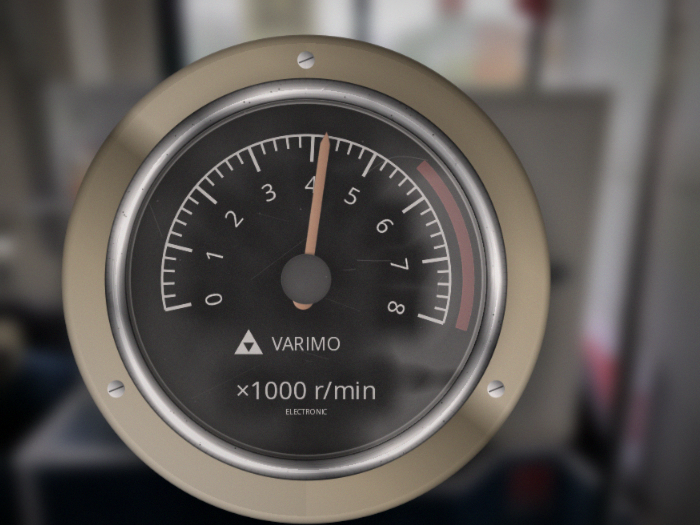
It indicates {"value": 4200, "unit": "rpm"}
